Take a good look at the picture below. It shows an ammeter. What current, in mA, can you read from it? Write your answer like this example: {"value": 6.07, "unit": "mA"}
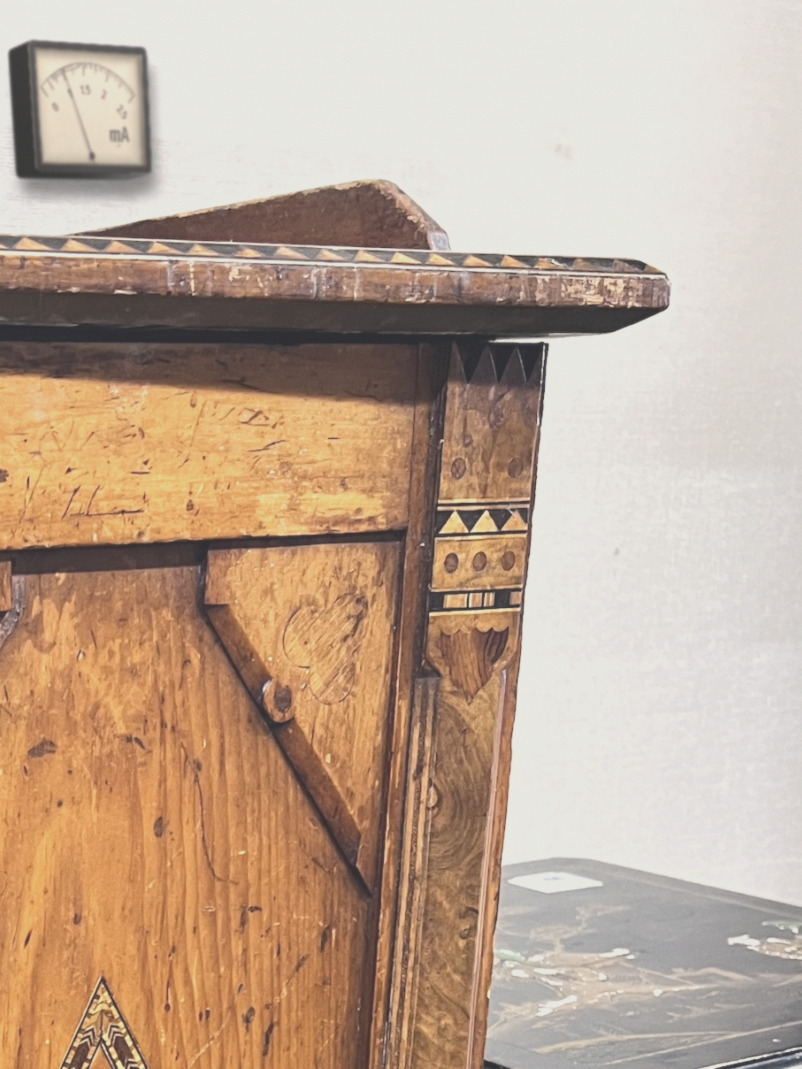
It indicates {"value": 1, "unit": "mA"}
